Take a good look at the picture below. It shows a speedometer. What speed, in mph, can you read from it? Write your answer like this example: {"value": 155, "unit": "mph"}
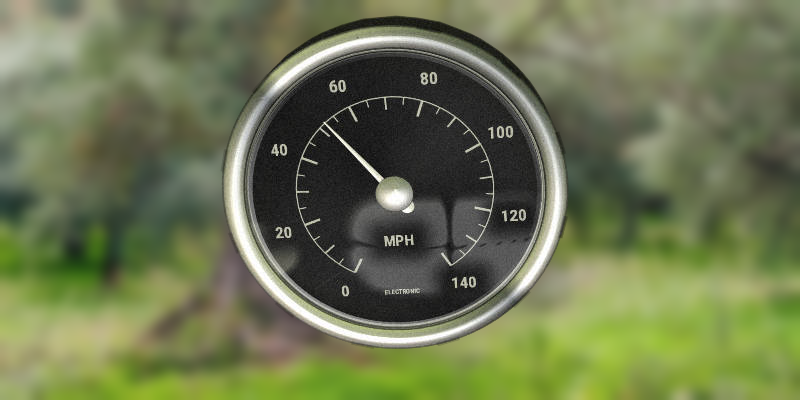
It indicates {"value": 52.5, "unit": "mph"}
